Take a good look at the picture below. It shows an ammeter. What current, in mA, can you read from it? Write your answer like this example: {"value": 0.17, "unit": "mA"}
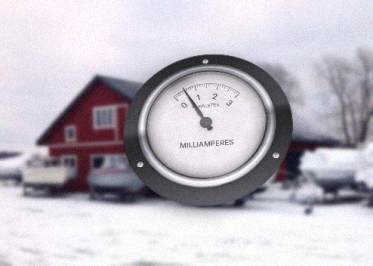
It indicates {"value": 0.5, "unit": "mA"}
